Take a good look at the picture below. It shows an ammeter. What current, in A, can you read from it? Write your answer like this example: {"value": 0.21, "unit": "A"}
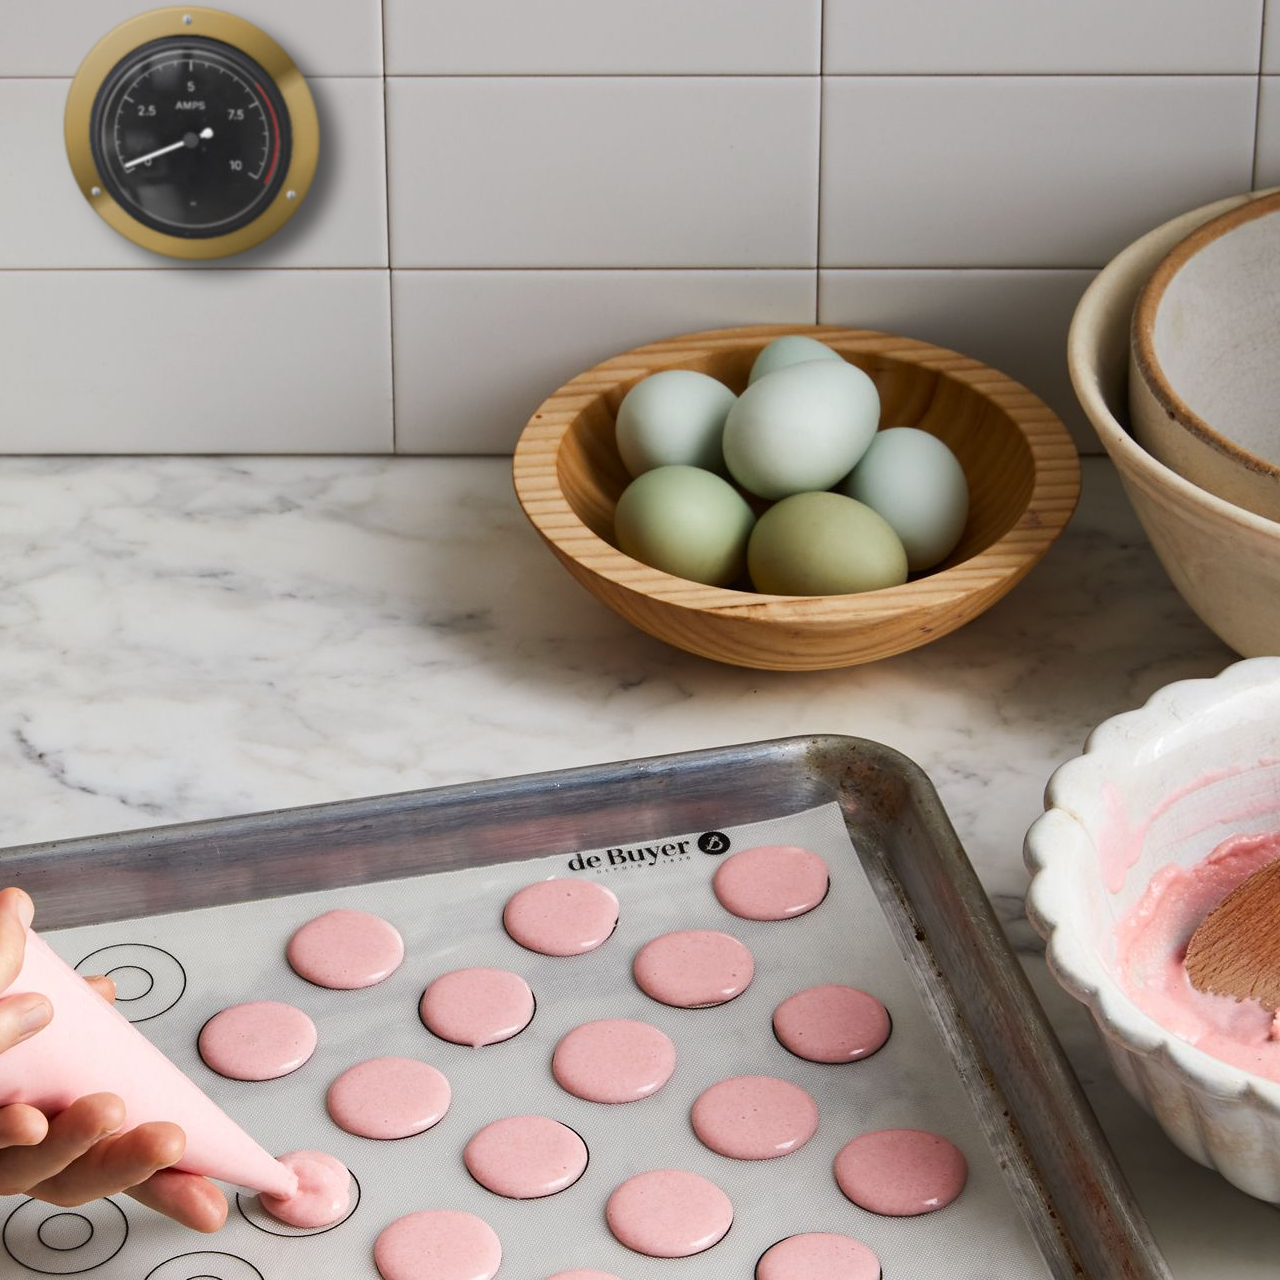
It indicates {"value": 0.25, "unit": "A"}
